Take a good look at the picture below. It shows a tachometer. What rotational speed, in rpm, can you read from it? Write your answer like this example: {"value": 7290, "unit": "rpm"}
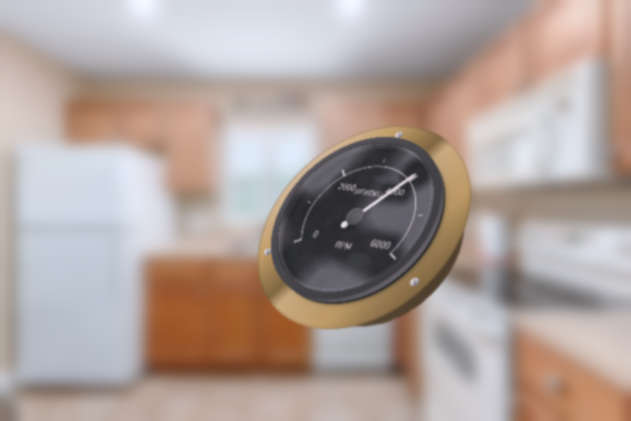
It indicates {"value": 4000, "unit": "rpm"}
